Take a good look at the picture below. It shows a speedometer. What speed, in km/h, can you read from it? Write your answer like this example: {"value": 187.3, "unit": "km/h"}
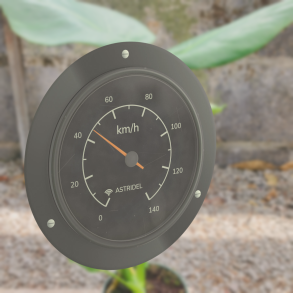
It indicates {"value": 45, "unit": "km/h"}
